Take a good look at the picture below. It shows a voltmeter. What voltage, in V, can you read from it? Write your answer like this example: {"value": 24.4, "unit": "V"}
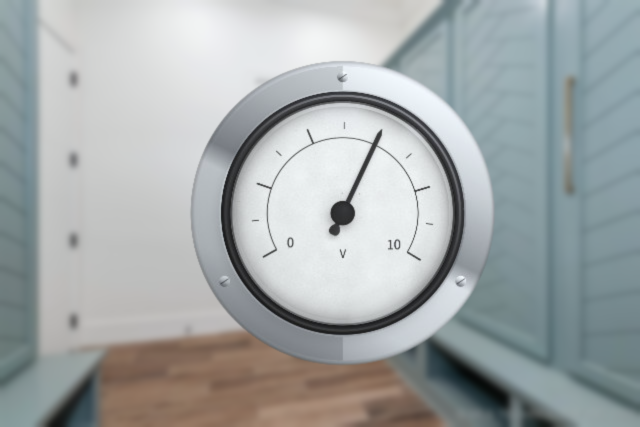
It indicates {"value": 6, "unit": "V"}
